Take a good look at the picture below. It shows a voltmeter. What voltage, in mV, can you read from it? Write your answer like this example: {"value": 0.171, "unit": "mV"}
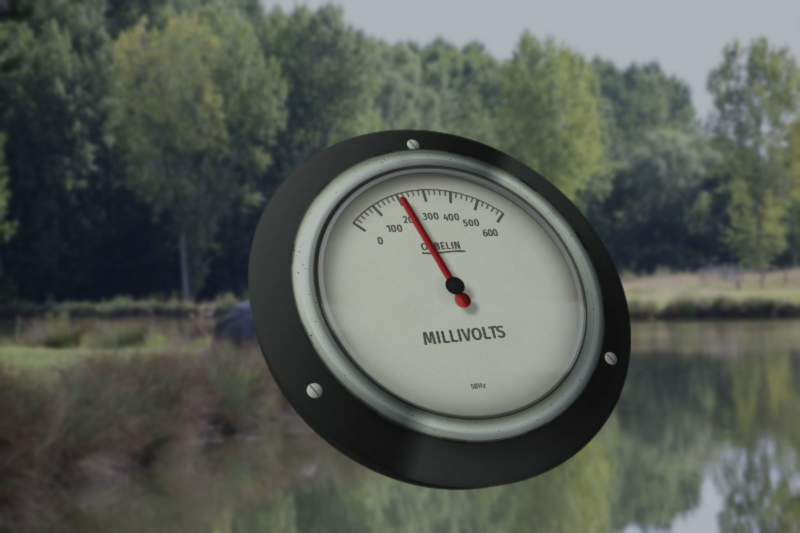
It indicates {"value": 200, "unit": "mV"}
